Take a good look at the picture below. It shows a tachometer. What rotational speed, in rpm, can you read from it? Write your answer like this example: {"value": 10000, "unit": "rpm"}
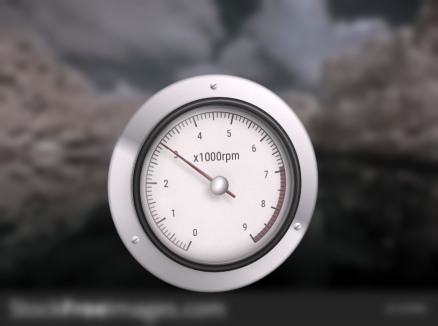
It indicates {"value": 3000, "unit": "rpm"}
